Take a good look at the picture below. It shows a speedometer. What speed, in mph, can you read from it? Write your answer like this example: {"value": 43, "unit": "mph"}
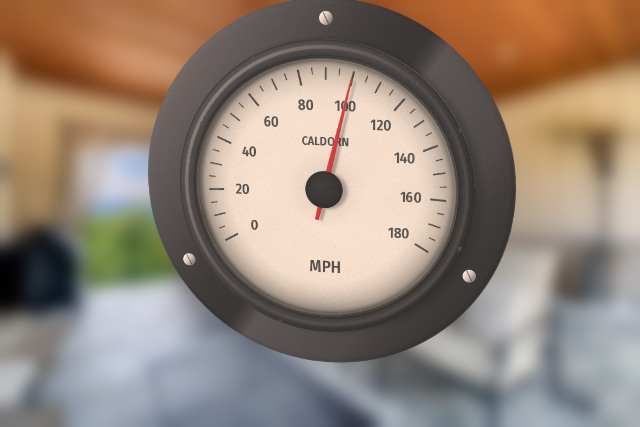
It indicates {"value": 100, "unit": "mph"}
